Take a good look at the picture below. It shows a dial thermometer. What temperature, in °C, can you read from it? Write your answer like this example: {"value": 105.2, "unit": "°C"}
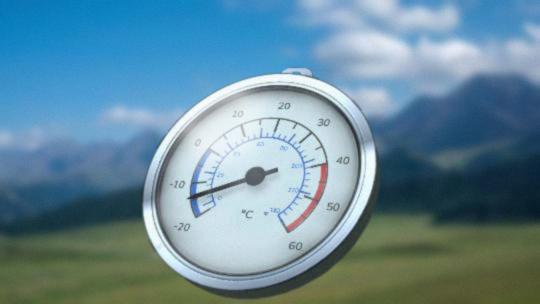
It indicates {"value": -15, "unit": "°C"}
